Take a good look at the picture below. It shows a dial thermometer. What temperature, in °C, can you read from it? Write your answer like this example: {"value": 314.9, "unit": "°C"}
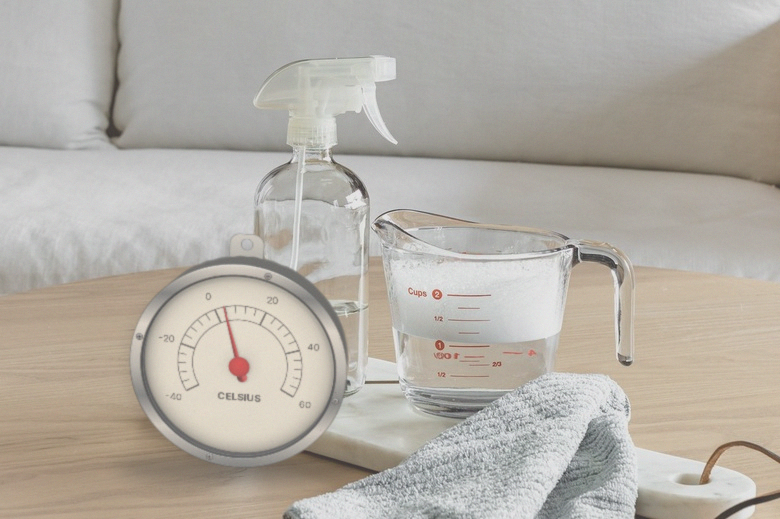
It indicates {"value": 4, "unit": "°C"}
